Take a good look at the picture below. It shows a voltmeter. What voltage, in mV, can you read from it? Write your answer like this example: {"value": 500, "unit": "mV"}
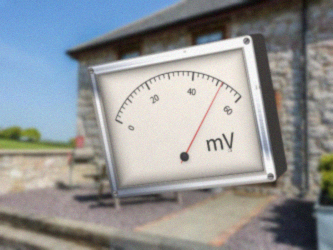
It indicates {"value": 52, "unit": "mV"}
